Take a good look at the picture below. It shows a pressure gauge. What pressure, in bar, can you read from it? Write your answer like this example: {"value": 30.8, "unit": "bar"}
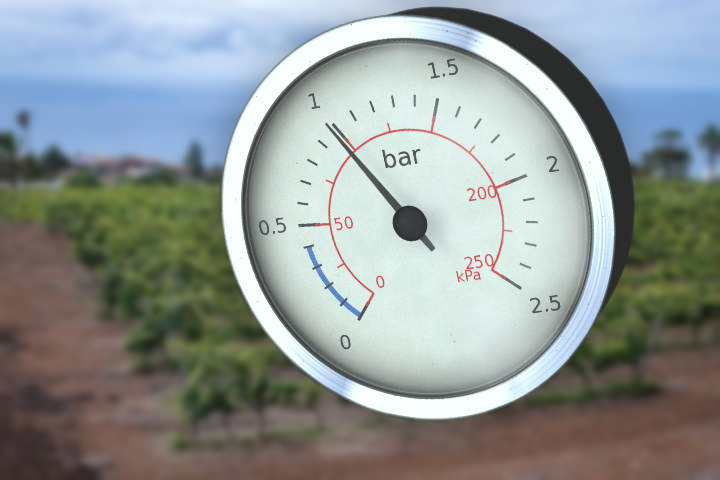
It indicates {"value": 1, "unit": "bar"}
